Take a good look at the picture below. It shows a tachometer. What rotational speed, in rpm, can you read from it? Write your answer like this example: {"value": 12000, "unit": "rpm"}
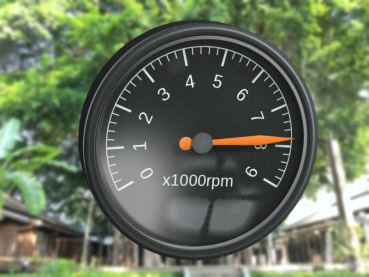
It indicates {"value": 7800, "unit": "rpm"}
